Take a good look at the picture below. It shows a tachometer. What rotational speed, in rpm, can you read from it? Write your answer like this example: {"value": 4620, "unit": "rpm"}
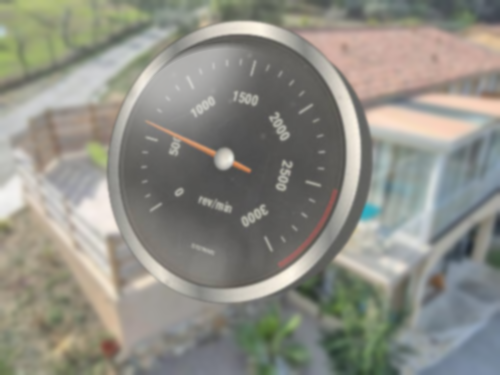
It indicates {"value": 600, "unit": "rpm"}
